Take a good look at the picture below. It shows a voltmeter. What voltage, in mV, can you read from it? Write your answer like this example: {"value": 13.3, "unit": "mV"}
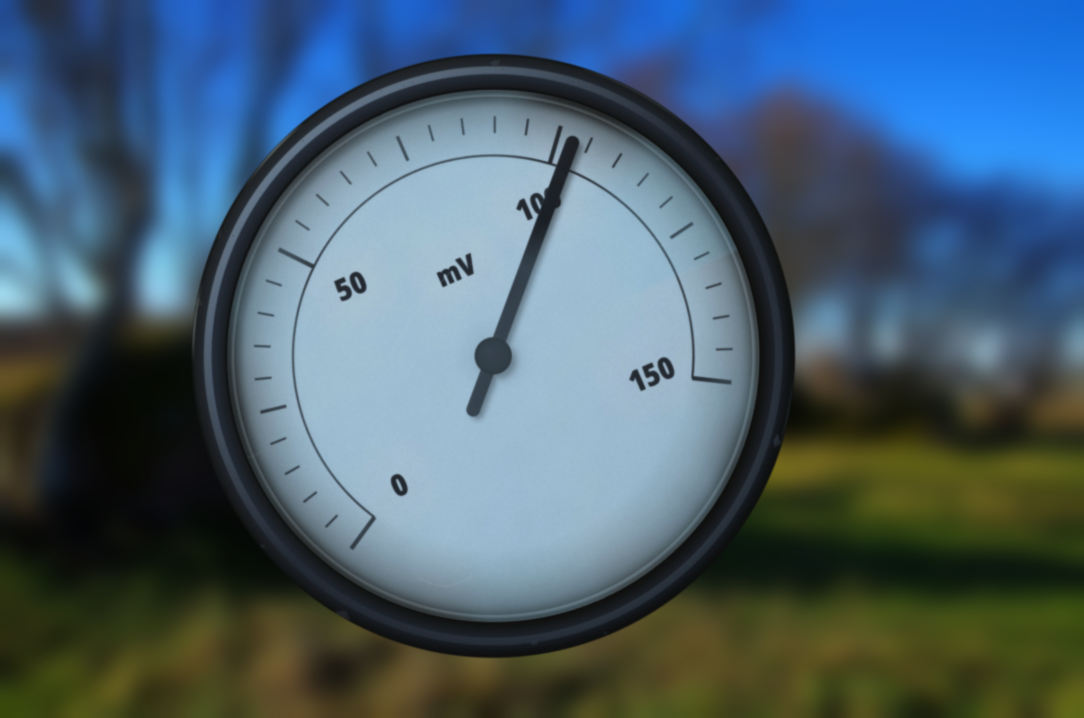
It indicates {"value": 102.5, "unit": "mV"}
